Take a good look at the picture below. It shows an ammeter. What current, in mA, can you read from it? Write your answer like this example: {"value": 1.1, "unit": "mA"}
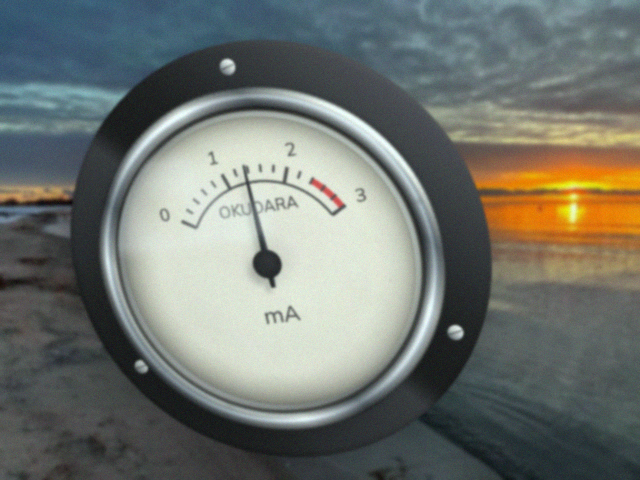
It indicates {"value": 1.4, "unit": "mA"}
